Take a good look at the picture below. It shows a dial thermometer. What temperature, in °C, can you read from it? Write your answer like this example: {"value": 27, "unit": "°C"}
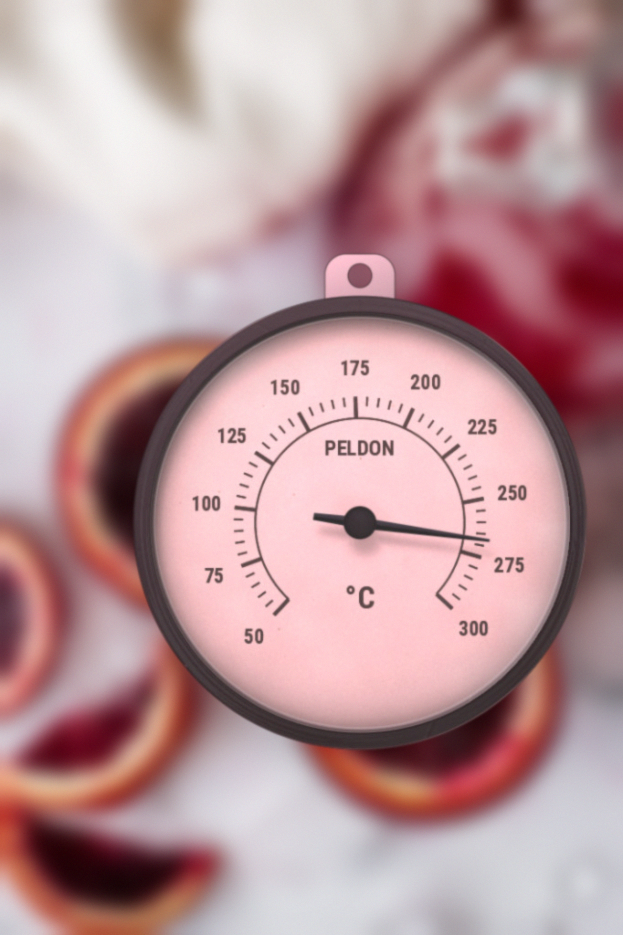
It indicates {"value": 267.5, "unit": "°C"}
